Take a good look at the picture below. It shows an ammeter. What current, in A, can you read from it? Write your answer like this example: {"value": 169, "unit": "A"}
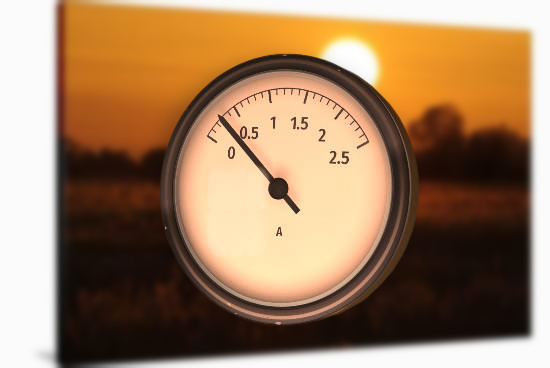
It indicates {"value": 0.3, "unit": "A"}
